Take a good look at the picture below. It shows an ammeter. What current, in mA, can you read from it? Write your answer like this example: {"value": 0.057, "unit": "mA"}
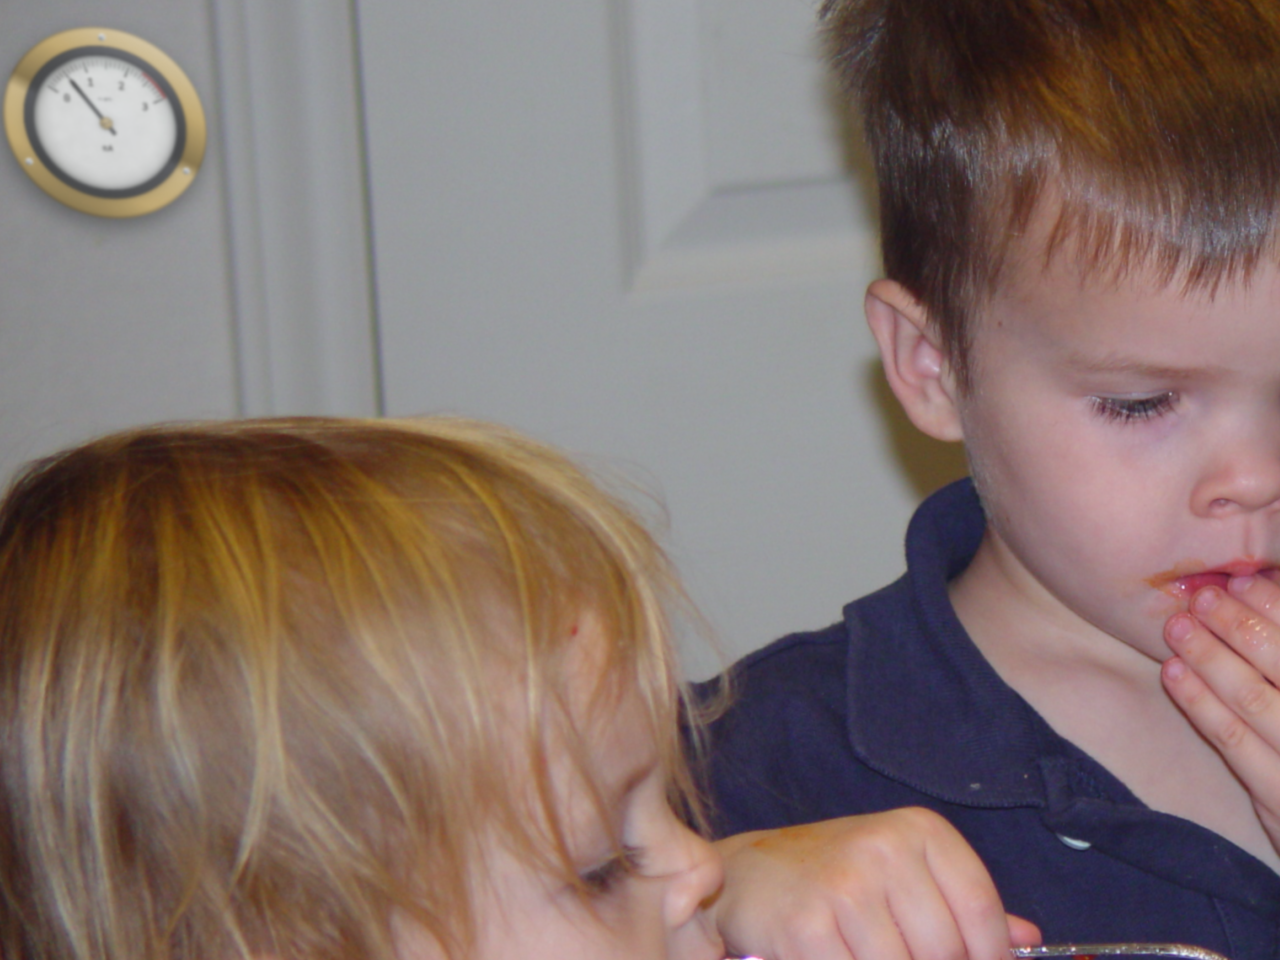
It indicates {"value": 0.5, "unit": "mA"}
